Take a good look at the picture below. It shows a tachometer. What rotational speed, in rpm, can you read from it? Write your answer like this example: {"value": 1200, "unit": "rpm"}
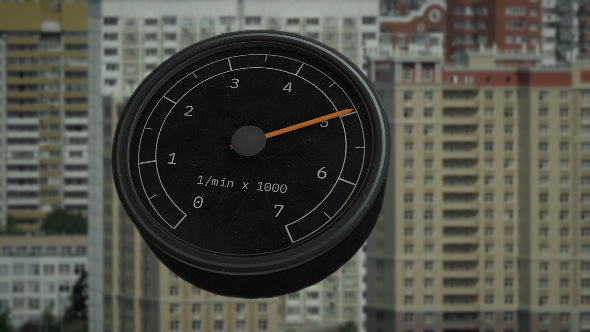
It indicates {"value": 5000, "unit": "rpm"}
